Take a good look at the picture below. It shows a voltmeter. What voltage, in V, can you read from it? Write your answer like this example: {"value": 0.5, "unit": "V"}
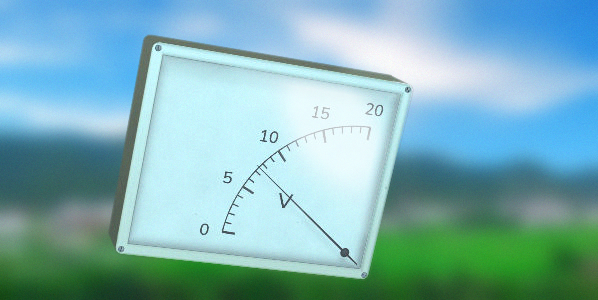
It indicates {"value": 7.5, "unit": "V"}
